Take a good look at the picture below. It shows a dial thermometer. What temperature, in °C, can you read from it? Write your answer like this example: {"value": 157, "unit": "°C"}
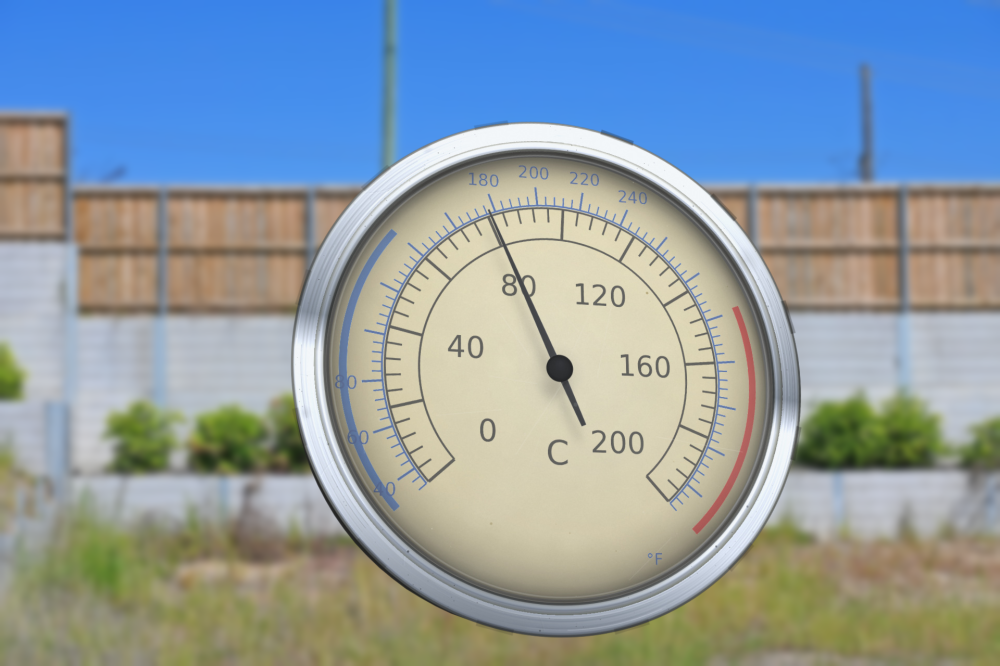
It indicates {"value": 80, "unit": "°C"}
